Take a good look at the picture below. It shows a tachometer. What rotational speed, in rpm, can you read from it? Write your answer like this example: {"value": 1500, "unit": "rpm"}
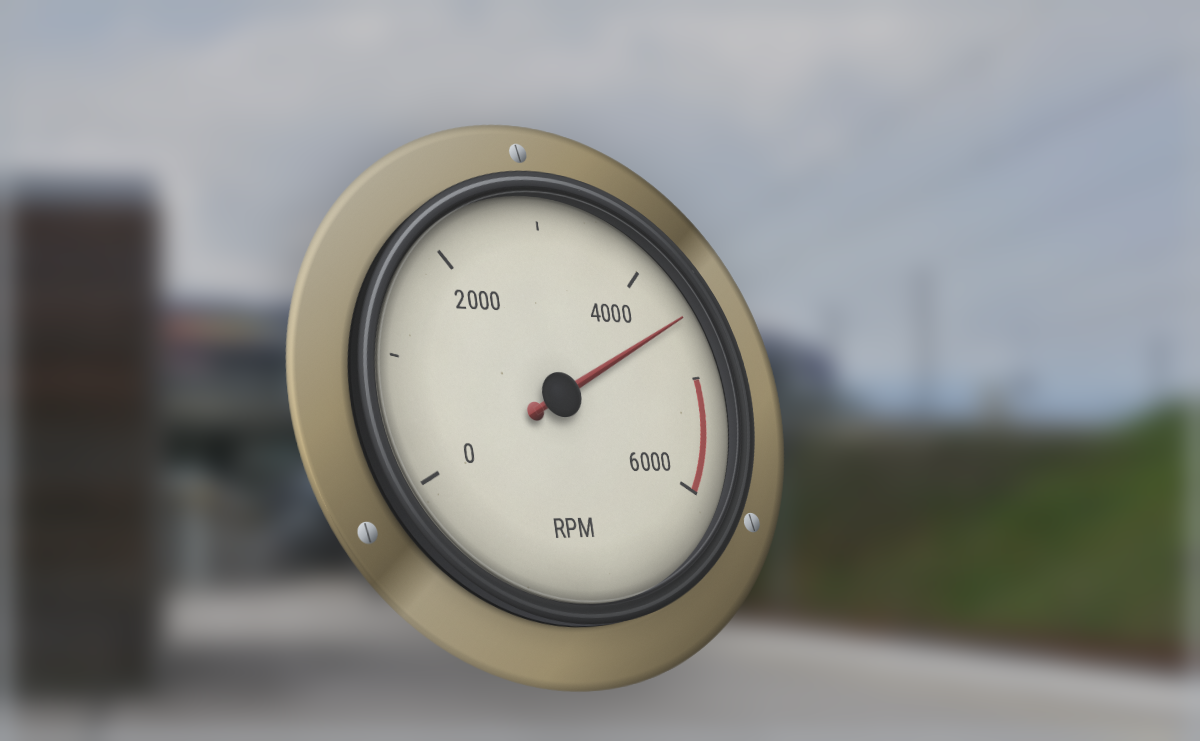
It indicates {"value": 4500, "unit": "rpm"}
